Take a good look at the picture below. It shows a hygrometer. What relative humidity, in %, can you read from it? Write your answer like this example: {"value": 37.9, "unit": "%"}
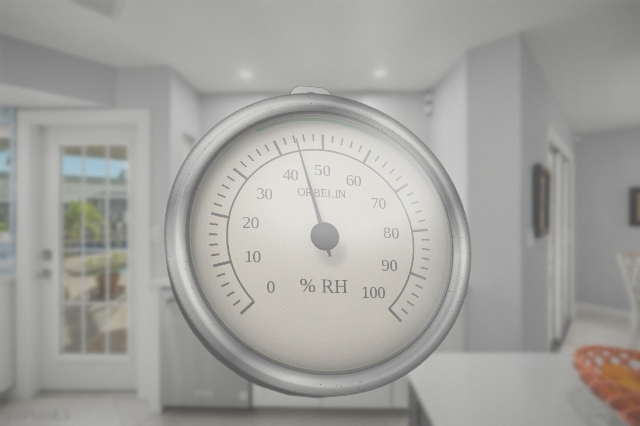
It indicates {"value": 44, "unit": "%"}
